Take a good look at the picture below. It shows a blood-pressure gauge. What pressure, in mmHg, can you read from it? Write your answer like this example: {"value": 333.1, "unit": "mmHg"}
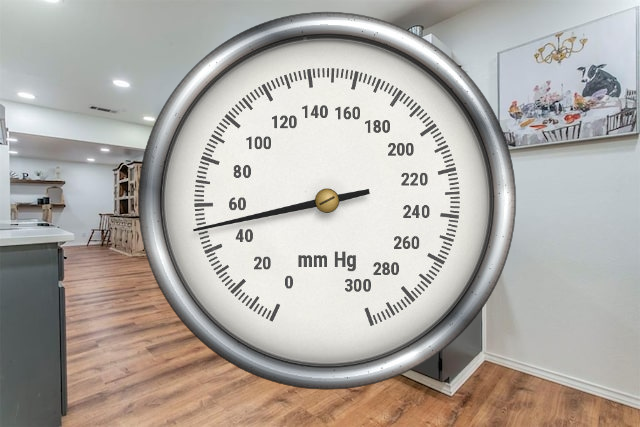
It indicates {"value": 50, "unit": "mmHg"}
